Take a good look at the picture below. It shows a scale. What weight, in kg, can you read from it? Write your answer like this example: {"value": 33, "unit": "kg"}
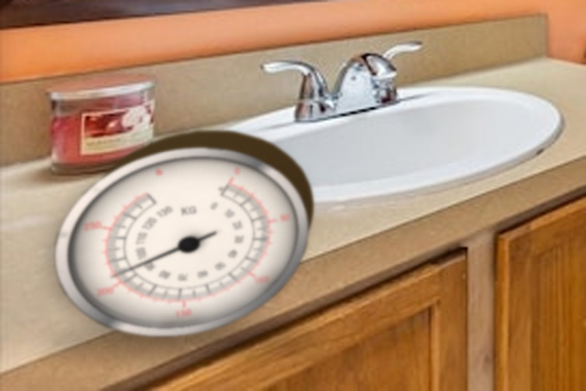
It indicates {"value": 95, "unit": "kg"}
